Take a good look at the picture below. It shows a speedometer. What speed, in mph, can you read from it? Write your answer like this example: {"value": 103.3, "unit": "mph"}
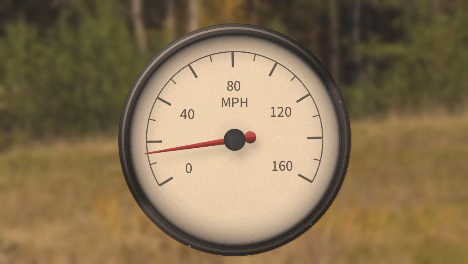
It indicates {"value": 15, "unit": "mph"}
